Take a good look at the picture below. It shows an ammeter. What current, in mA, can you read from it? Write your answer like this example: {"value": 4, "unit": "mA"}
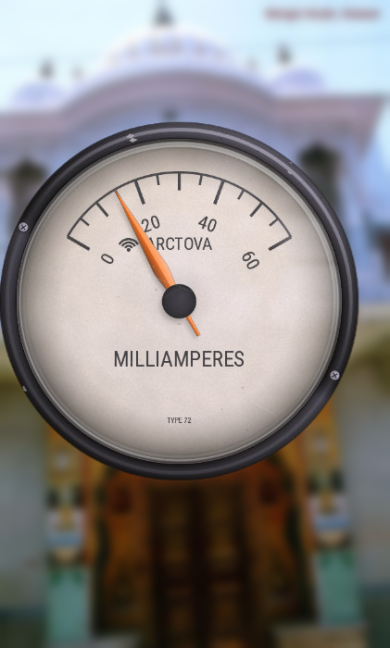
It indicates {"value": 15, "unit": "mA"}
